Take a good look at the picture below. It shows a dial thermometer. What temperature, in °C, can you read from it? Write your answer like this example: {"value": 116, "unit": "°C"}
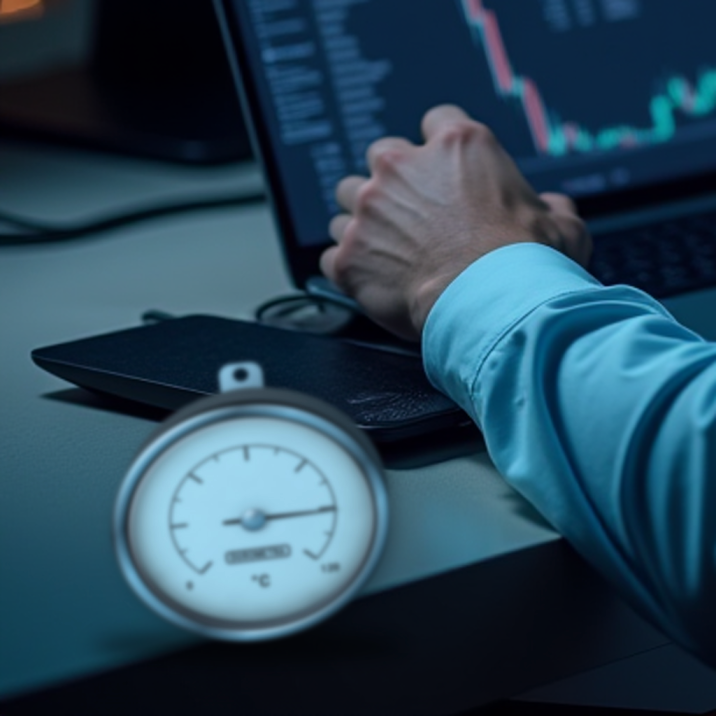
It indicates {"value": 100, "unit": "°C"}
